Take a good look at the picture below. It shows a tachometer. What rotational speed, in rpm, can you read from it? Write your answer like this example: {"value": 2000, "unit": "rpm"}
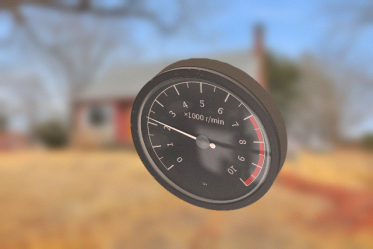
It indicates {"value": 2250, "unit": "rpm"}
